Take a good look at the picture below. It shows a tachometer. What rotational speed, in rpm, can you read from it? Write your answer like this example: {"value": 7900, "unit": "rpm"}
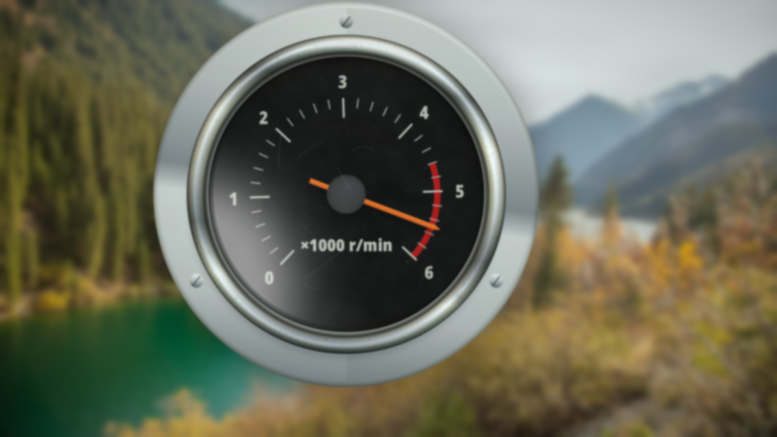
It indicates {"value": 5500, "unit": "rpm"}
